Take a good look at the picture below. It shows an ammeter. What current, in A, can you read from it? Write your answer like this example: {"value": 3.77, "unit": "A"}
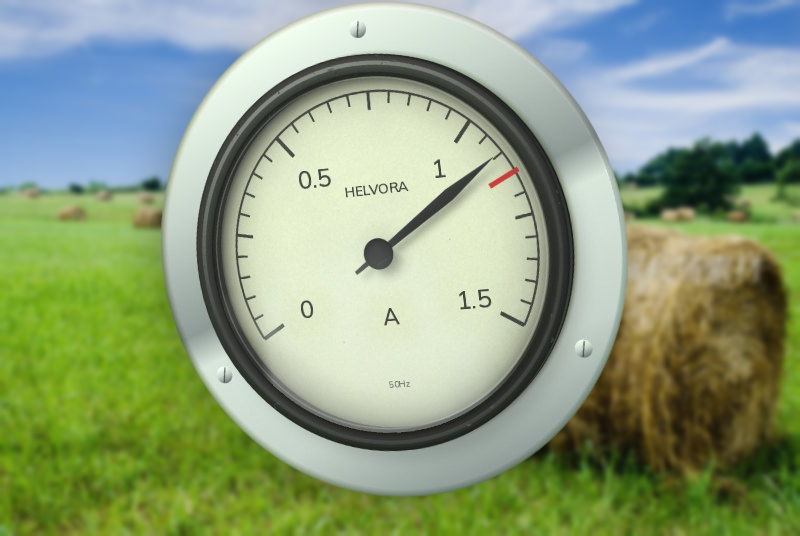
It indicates {"value": 1.1, "unit": "A"}
